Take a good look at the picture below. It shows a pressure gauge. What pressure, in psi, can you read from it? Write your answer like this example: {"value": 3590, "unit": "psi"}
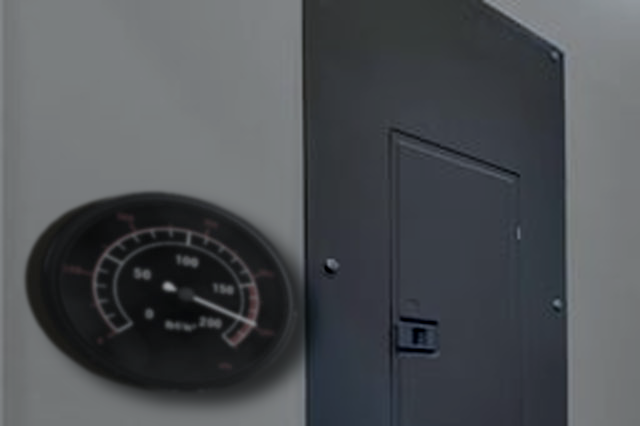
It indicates {"value": 180, "unit": "psi"}
